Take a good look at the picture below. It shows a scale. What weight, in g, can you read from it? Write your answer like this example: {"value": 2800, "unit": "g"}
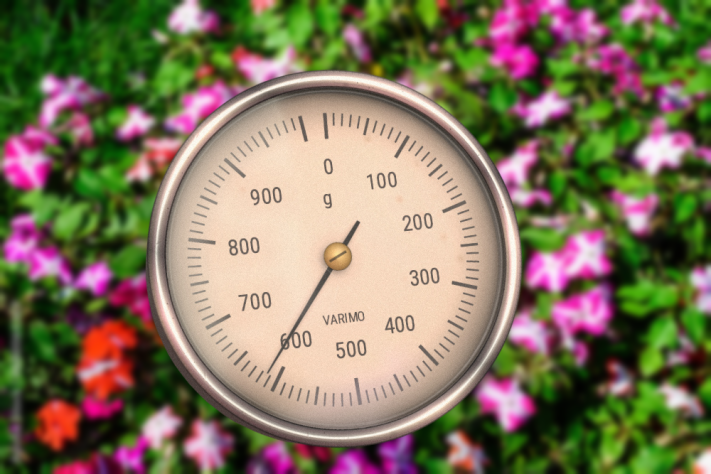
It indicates {"value": 615, "unit": "g"}
